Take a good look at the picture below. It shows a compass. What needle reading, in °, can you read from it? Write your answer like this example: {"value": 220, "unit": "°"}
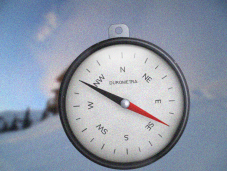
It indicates {"value": 120, "unit": "°"}
